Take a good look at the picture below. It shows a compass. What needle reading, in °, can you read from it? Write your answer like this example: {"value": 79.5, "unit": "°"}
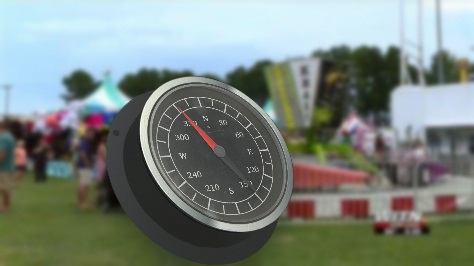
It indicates {"value": 330, "unit": "°"}
